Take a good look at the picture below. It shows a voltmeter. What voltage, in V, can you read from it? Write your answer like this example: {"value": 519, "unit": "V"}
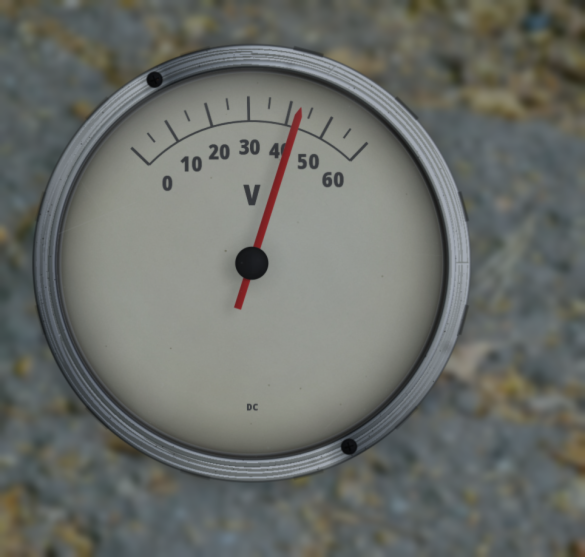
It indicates {"value": 42.5, "unit": "V"}
